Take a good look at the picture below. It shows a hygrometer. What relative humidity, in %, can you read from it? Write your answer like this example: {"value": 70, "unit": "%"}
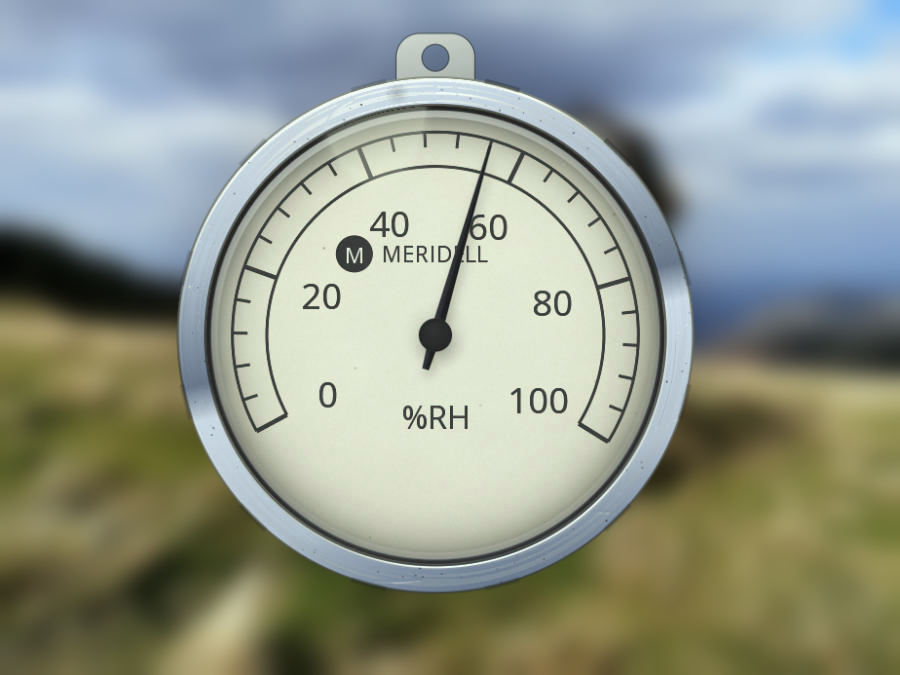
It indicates {"value": 56, "unit": "%"}
